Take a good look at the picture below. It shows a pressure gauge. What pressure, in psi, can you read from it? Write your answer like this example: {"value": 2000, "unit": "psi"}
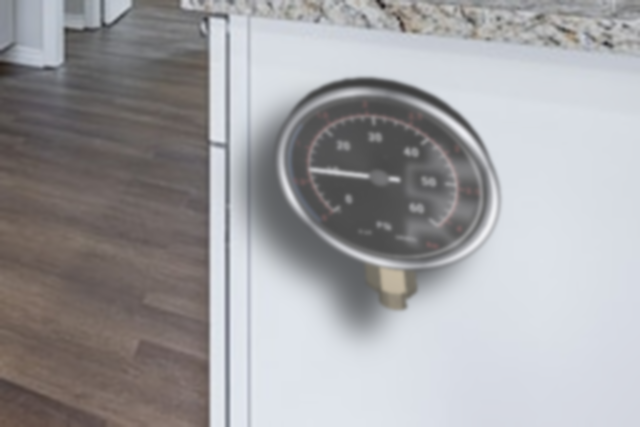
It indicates {"value": 10, "unit": "psi"}
